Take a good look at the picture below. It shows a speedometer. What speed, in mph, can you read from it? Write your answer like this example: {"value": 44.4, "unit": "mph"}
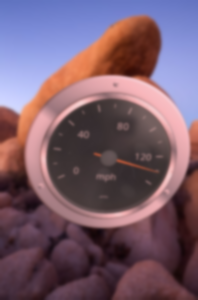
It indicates {"value": 130, "unit": "mph"}
